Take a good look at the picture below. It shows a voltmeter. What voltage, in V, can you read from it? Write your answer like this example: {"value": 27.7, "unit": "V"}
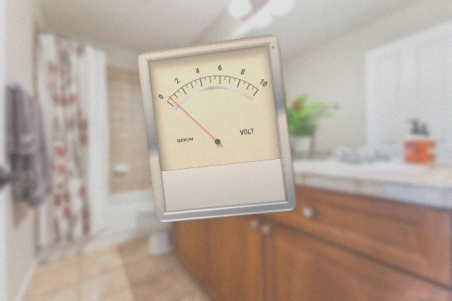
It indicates {"value": 0.5, "unit": "V"}
